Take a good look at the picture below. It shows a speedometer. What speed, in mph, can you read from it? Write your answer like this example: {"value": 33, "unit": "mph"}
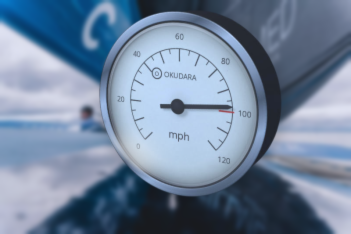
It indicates {"value": 97.5, "unit": "mph"}
